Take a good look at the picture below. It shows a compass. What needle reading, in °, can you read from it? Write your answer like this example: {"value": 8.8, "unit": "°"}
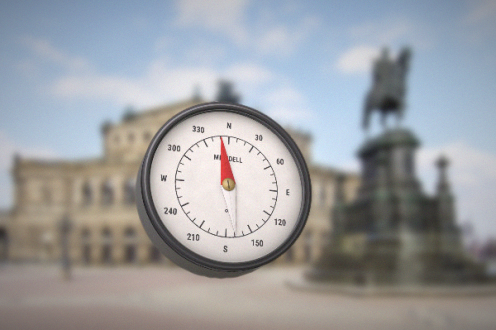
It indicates {"value": 350, "unit": "°"}
